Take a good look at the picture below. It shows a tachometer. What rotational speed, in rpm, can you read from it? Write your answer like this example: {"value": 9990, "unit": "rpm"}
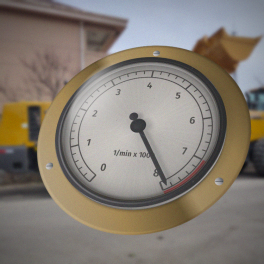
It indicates {"value": 7900, "unit": "rpm"}
